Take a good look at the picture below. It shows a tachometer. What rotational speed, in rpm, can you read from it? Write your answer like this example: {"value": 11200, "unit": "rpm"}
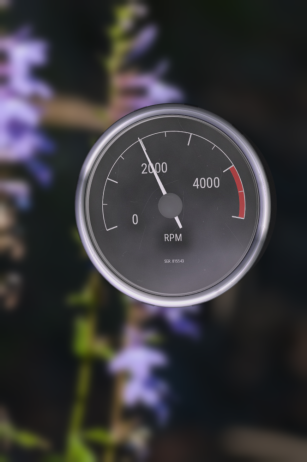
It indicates {"value": 2000, "unit": "rpm"}
